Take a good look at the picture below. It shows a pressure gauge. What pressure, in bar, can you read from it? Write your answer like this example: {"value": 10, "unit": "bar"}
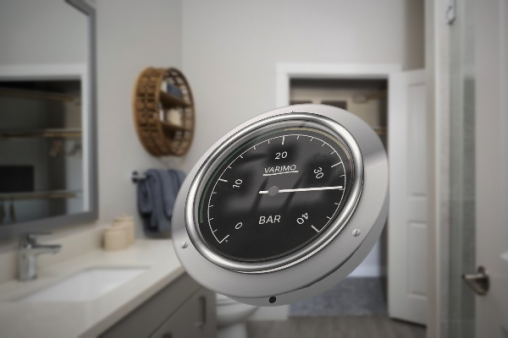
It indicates {"value": 34, "unit": "bar"}
